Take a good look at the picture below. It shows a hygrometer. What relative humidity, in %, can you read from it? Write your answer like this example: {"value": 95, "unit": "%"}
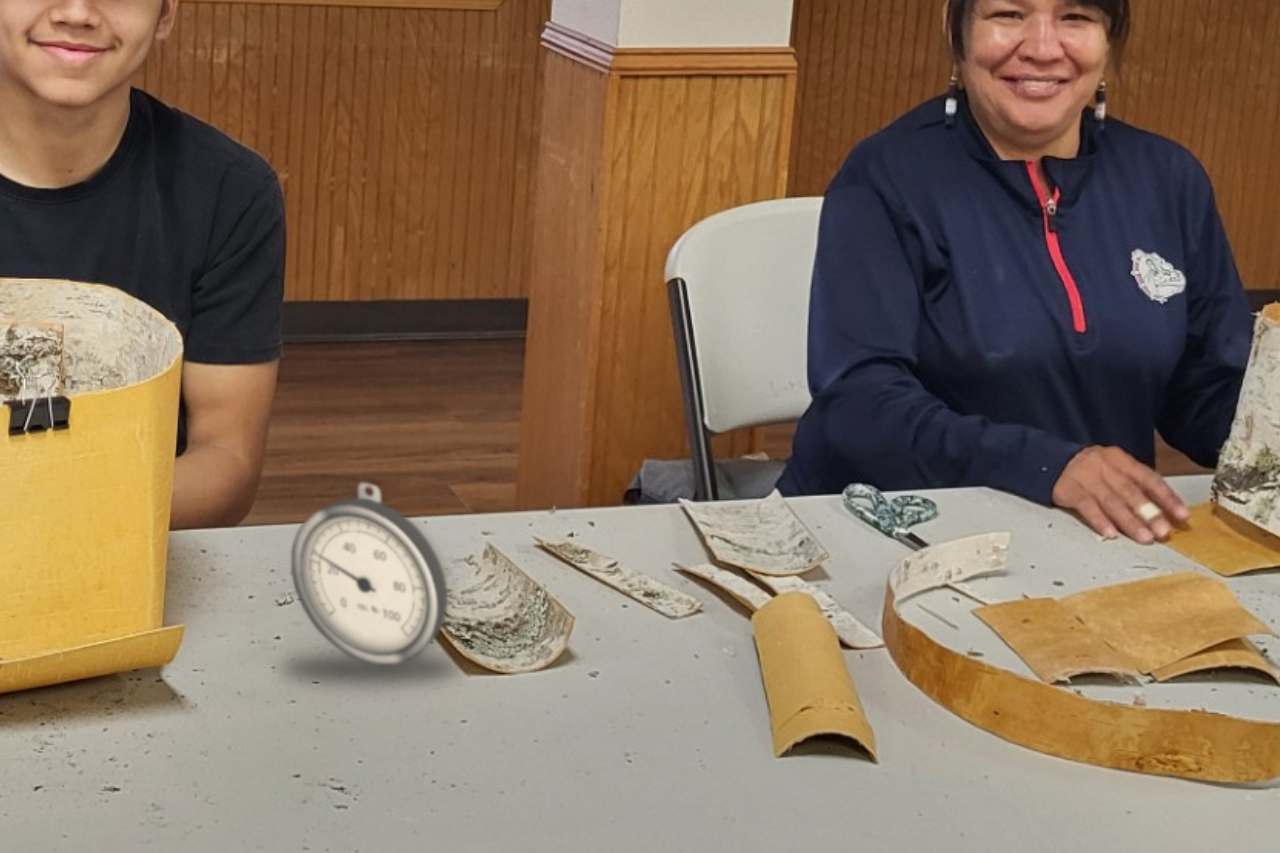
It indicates {"value": 24, "unit": "%"}
